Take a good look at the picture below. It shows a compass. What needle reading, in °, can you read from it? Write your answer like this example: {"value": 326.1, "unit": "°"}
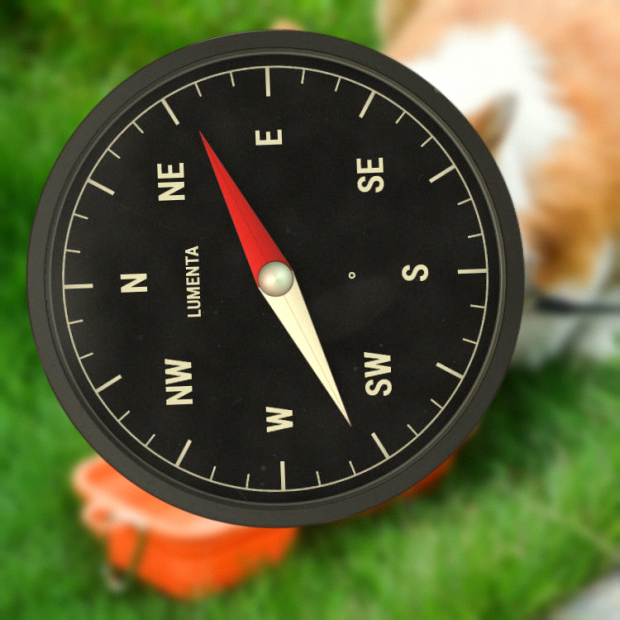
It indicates {"value": 65, "unit": "°"}
